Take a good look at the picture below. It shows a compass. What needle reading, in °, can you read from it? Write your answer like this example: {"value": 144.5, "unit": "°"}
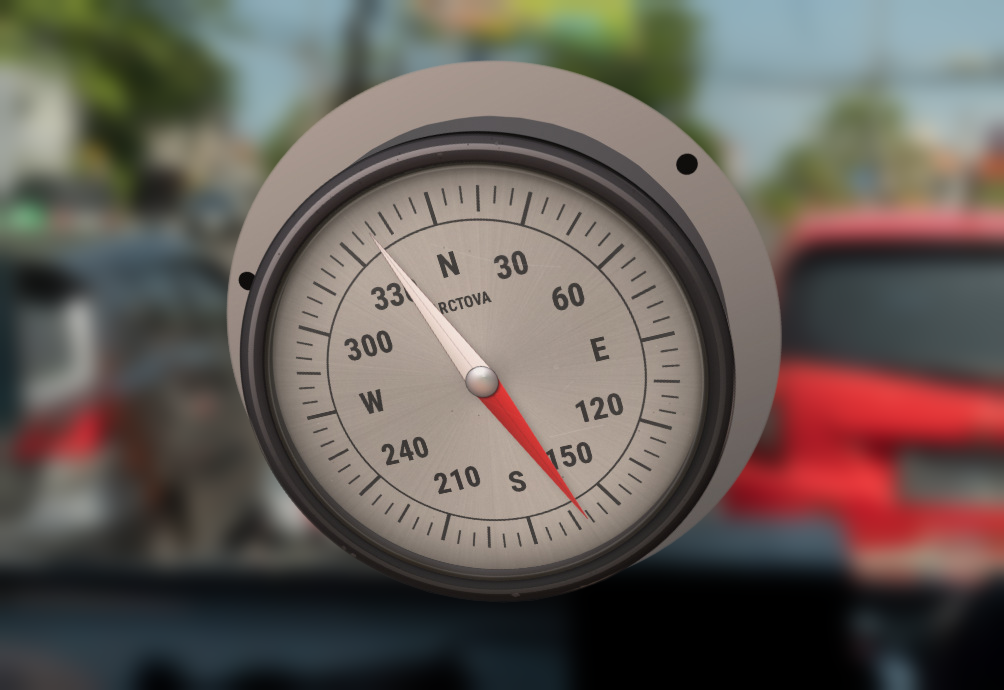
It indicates {"value": 160, "unit": "°"}
